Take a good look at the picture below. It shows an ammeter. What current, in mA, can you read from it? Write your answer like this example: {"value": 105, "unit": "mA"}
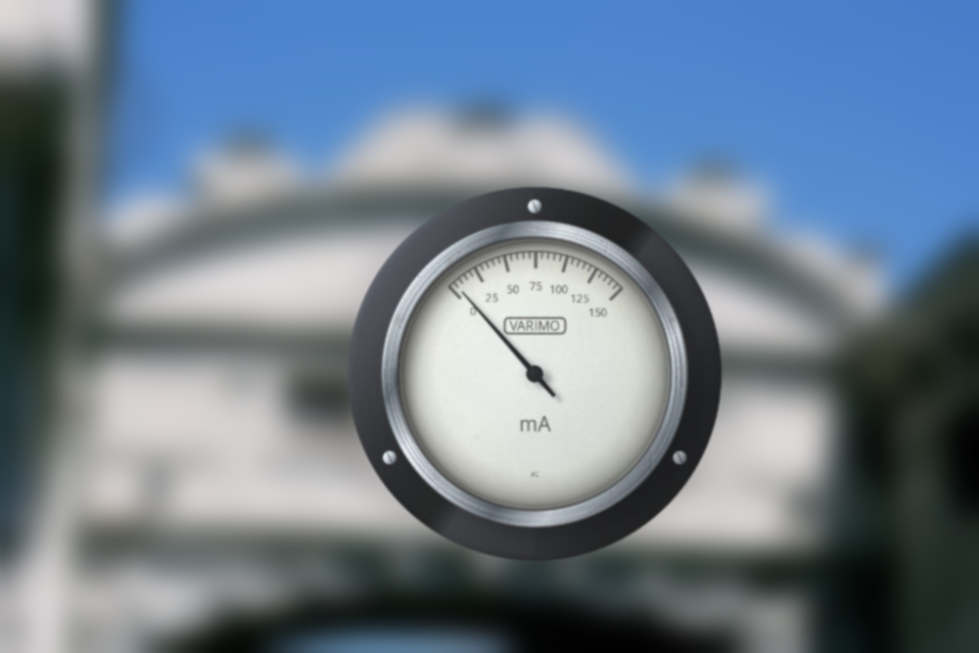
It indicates {"value": 5, "unit": "mA"}
